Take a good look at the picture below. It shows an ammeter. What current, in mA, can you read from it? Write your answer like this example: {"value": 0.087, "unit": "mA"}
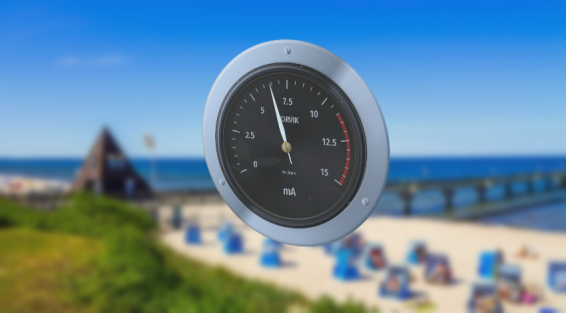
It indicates {"value": 6.5, "unit": "mA"}
